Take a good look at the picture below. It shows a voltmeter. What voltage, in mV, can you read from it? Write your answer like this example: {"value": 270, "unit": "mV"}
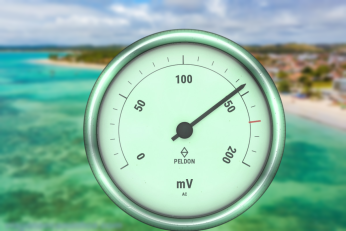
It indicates {"value": 145, "unit": "mV"}
